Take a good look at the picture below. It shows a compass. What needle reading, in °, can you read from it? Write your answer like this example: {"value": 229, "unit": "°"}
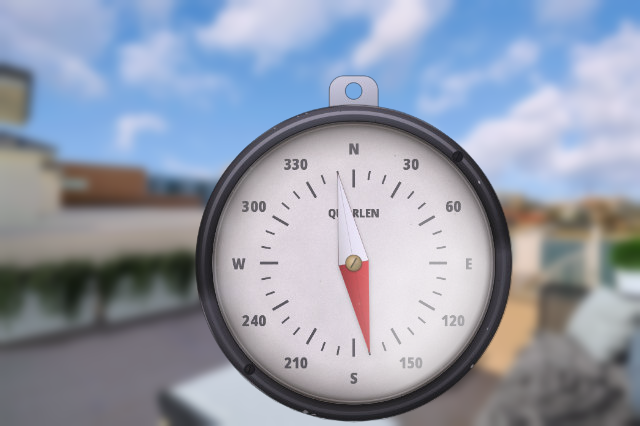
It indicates {"value": 170, "unit": "°"}
